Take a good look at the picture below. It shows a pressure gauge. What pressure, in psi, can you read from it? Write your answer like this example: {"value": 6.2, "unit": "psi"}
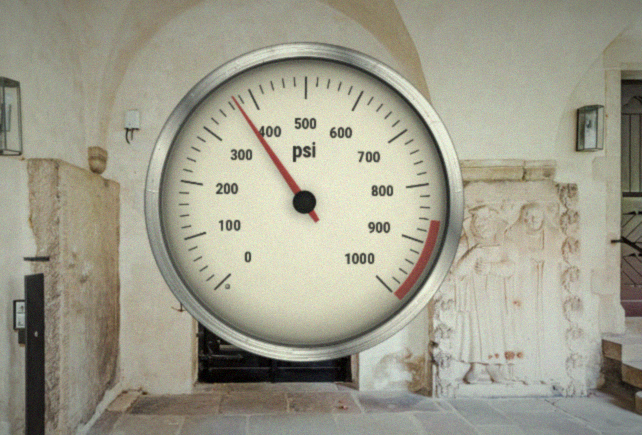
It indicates {"value": 370, "unit": "psi"}
